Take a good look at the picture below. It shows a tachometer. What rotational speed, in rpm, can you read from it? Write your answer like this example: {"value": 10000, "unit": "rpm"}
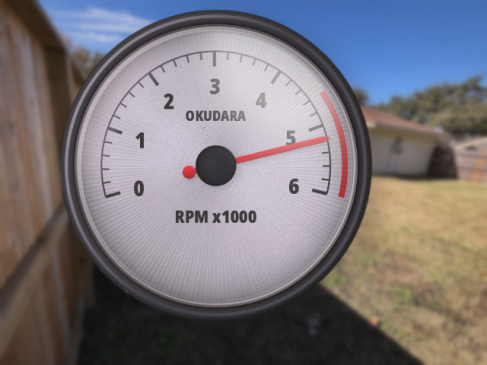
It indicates {"value": 5200, "unit": "rpm"}
